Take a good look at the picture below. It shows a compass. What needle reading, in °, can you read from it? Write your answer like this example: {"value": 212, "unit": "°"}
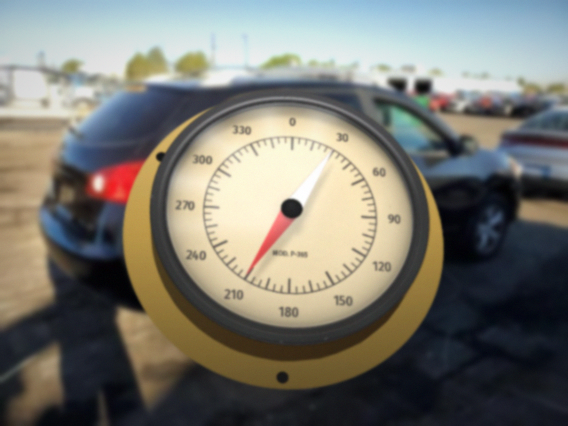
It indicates {"value": 210, "unit": "°"}
